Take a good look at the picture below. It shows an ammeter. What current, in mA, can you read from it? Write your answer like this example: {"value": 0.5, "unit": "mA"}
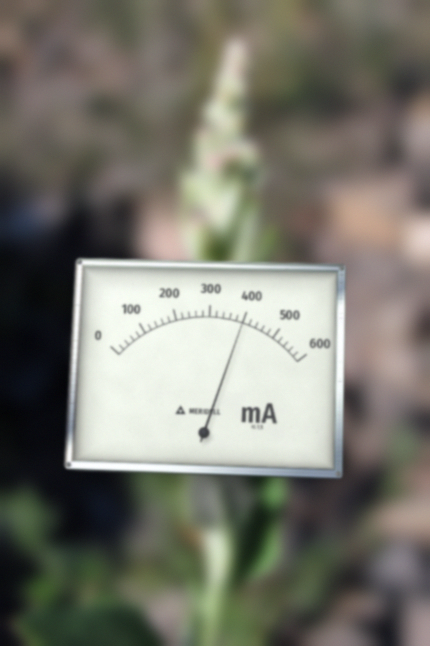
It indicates {"value": 400, "unit": "mA"}
